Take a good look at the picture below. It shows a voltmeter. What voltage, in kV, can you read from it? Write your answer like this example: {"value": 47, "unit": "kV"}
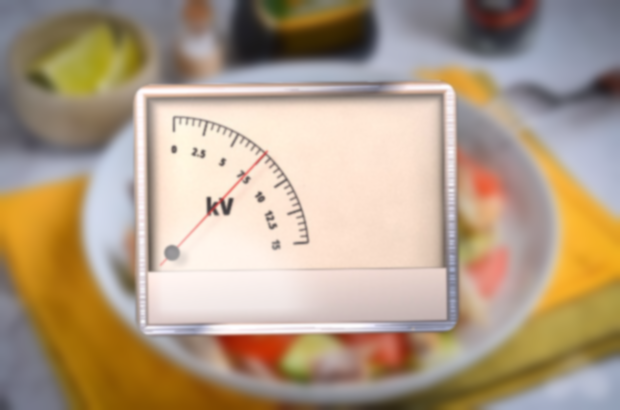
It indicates {"value": 7.5, "unit": "kV"}
